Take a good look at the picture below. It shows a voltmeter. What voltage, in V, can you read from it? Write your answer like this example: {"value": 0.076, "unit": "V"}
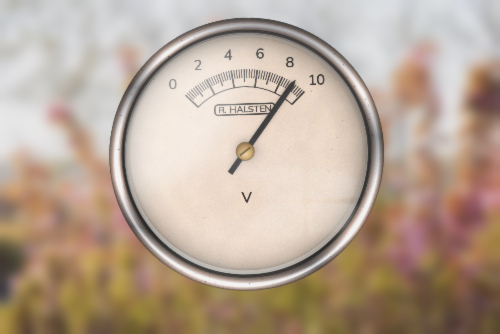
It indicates {"value": 9, "unit": "V"}
